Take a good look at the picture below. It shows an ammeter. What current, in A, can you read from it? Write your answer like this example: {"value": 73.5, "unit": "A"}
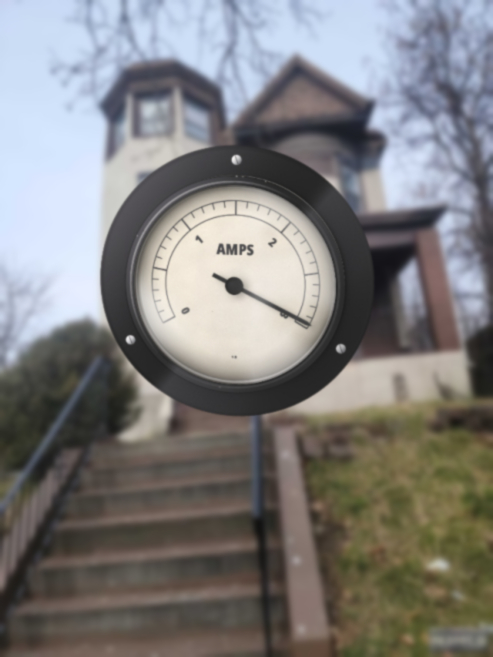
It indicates {"value": 2.95, "unit": "A"}
